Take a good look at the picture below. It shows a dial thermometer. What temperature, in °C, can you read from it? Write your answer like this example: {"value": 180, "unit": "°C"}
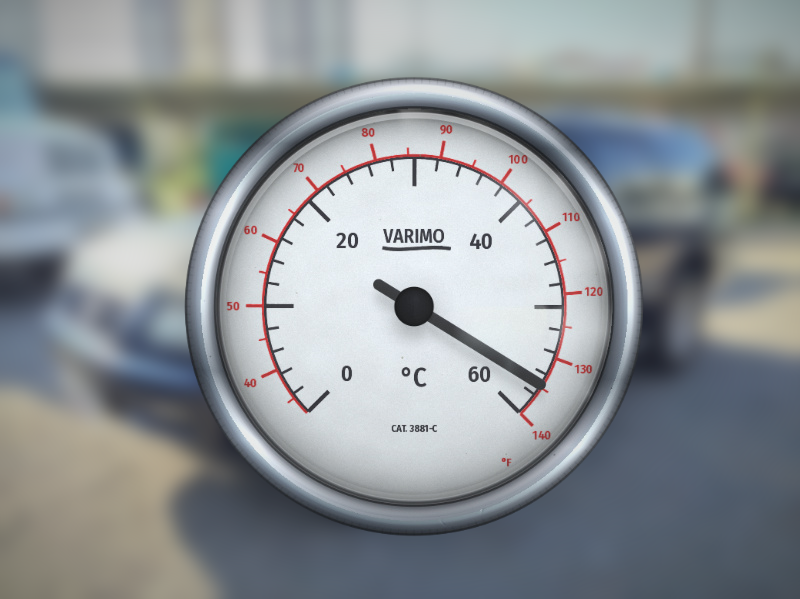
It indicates {"value": 57, "unit": "°C"}
